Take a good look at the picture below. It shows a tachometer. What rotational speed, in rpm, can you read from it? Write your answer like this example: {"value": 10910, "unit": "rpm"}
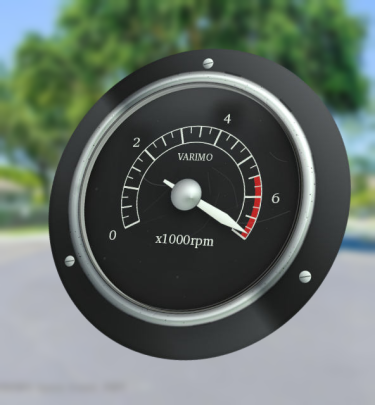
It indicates {"value": 6875, "unit": "rpm"}
